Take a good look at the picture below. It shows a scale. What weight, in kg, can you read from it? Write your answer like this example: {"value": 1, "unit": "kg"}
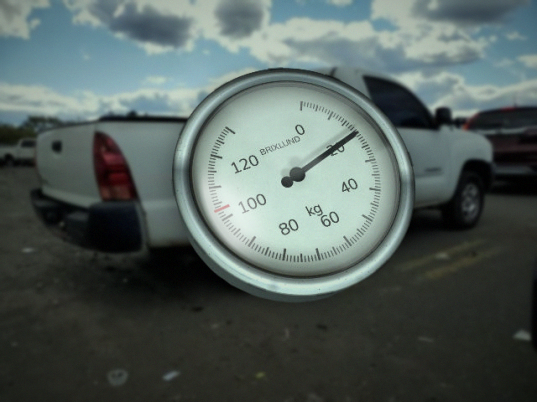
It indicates {"value": 20, "unit": "kg"}
